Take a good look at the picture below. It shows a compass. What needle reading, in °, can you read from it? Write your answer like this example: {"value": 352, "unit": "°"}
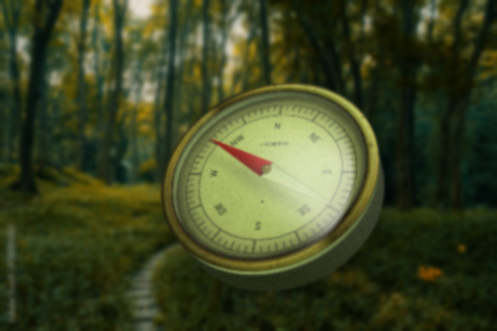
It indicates {"value": 300, "unit": "°"}
